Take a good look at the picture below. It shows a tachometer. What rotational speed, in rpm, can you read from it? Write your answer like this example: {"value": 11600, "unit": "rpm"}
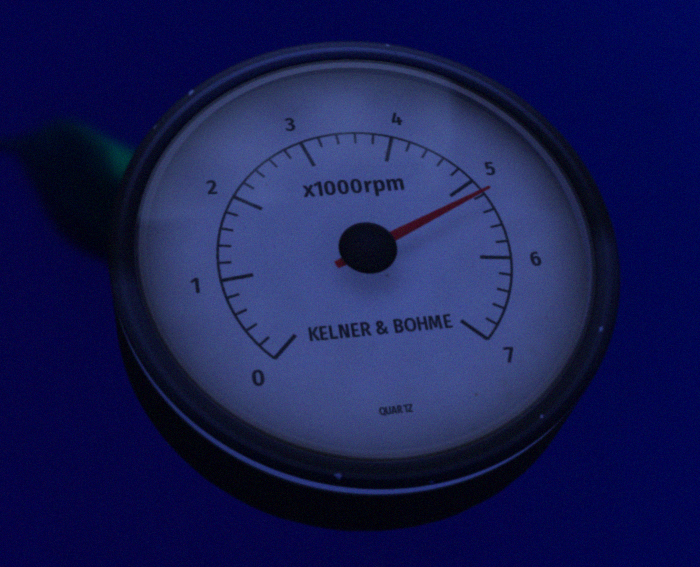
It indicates {"value": 5200, "unit": "rpm"}
